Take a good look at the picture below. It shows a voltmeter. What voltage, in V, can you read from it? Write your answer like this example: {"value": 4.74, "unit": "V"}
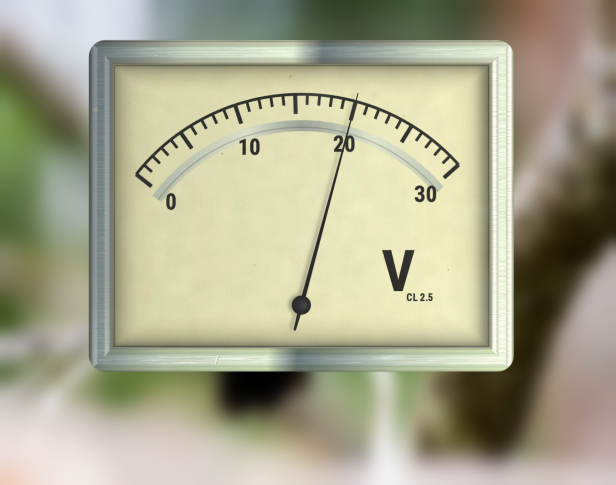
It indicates {"value": 20, "unit": "V"}
